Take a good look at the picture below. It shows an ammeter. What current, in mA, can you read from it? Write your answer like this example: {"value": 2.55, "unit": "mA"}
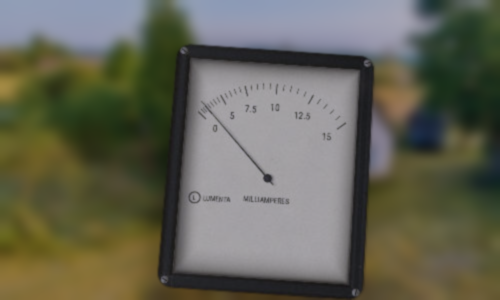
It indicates {"value": 2.5, "unit": "mA"}
